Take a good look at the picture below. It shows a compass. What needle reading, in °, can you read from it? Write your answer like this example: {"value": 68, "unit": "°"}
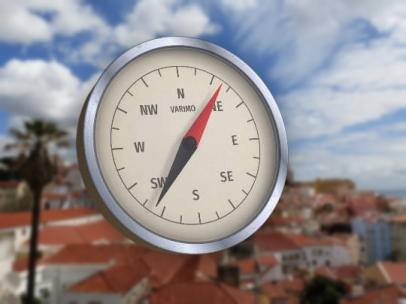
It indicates {"value": 37.5, "unit": "°"}
